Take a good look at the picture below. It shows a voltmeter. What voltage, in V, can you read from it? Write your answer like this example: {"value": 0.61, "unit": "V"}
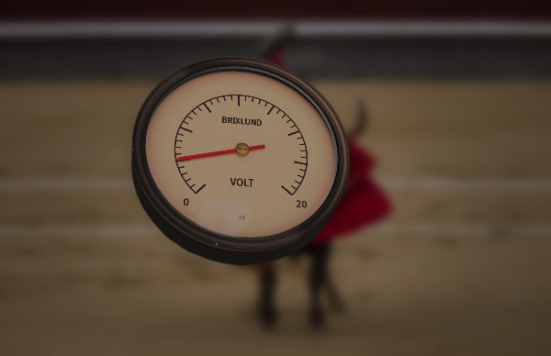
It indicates {"value": 2.5, "unit": "V"}
